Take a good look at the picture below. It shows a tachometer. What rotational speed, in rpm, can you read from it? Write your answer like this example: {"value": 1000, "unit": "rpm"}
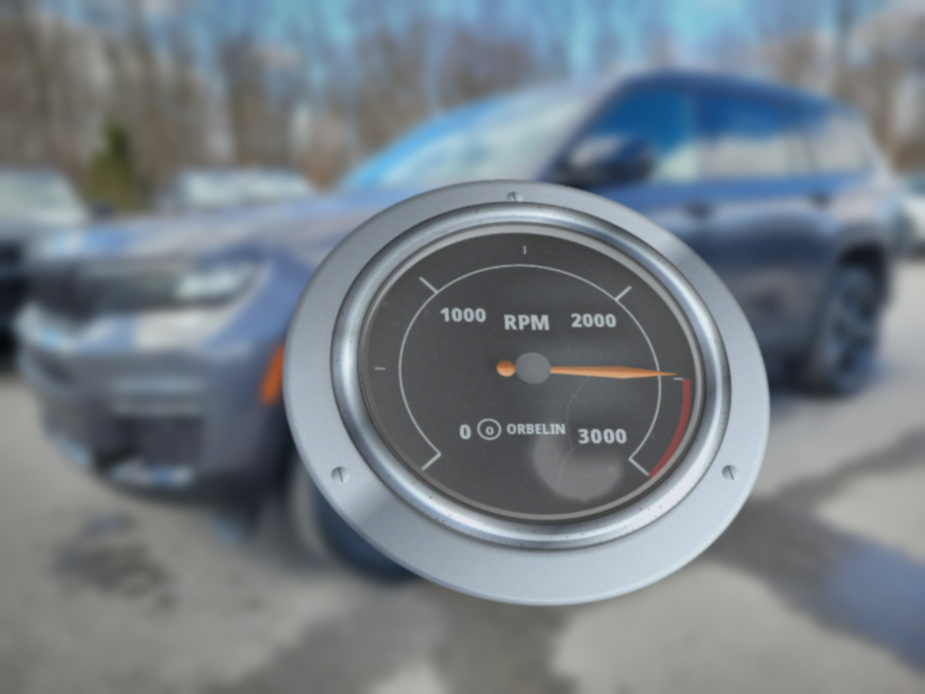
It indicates {"value": 2500, "unit": "rpm"}
